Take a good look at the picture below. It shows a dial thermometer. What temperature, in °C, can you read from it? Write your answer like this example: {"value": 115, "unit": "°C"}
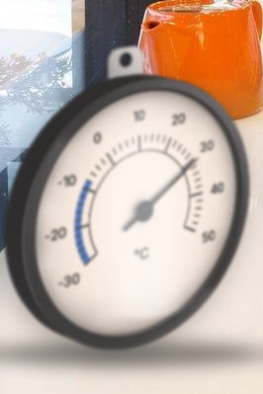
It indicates {"value": 30, "unit": "°C"}
